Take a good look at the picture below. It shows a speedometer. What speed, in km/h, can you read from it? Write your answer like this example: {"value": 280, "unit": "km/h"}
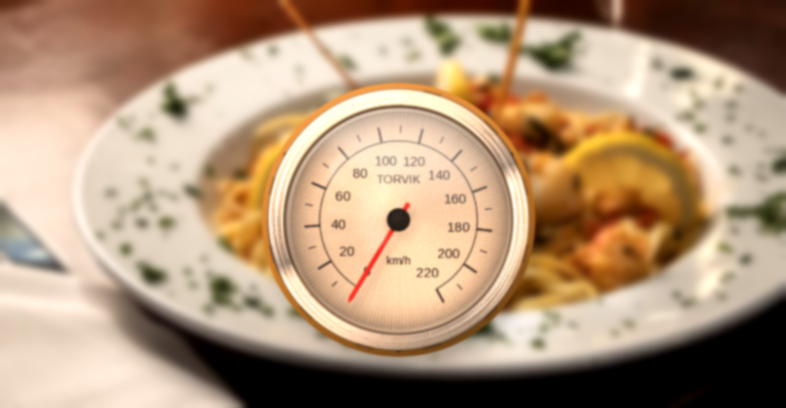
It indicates {"value": 0, "unit": "km/h"}
